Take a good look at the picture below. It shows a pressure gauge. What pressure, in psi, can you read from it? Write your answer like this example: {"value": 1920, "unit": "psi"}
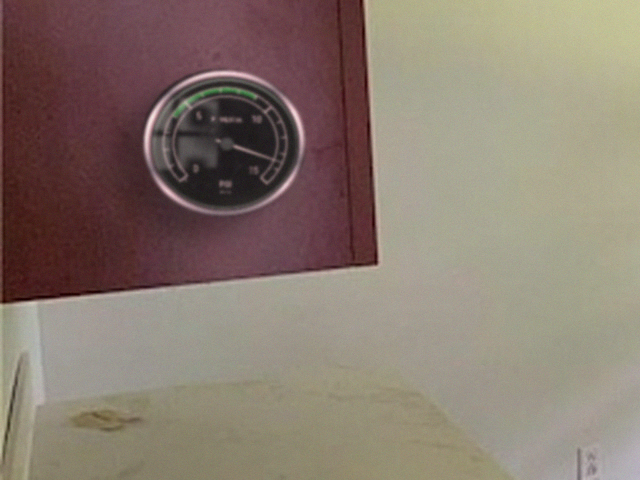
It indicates {"value": 13.5, "unit": "psi"}
